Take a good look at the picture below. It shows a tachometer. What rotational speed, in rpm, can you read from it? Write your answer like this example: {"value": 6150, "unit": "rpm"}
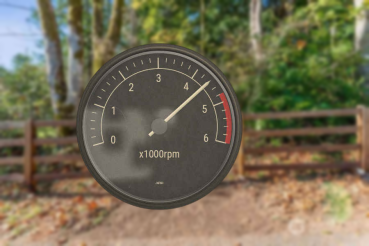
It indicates {"value": 4400, "unit": "rpm"}
